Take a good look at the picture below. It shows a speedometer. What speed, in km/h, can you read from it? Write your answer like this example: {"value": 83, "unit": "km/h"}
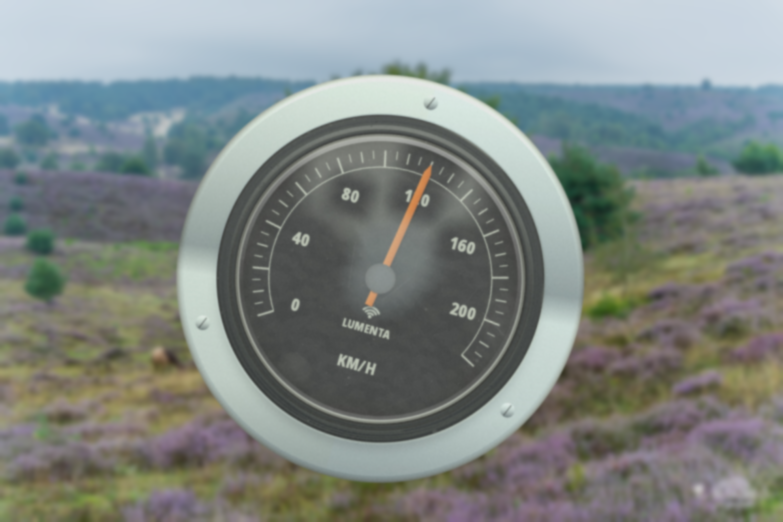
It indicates {"value": 120, "unit": "km/h"}
